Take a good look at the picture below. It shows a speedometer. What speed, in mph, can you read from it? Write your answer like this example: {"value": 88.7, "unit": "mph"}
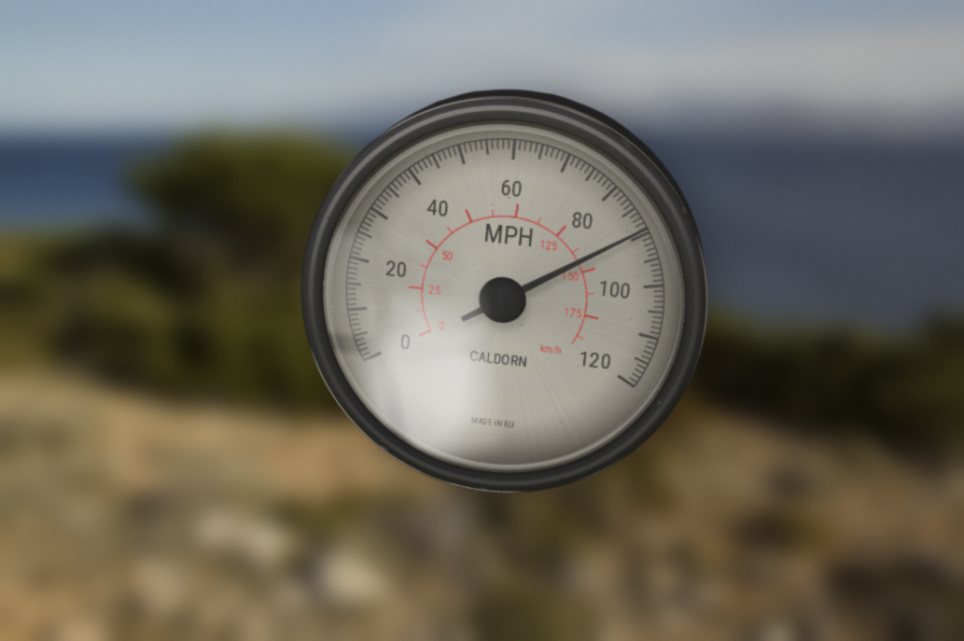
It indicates {"value": 89, "unit": "mph"}
